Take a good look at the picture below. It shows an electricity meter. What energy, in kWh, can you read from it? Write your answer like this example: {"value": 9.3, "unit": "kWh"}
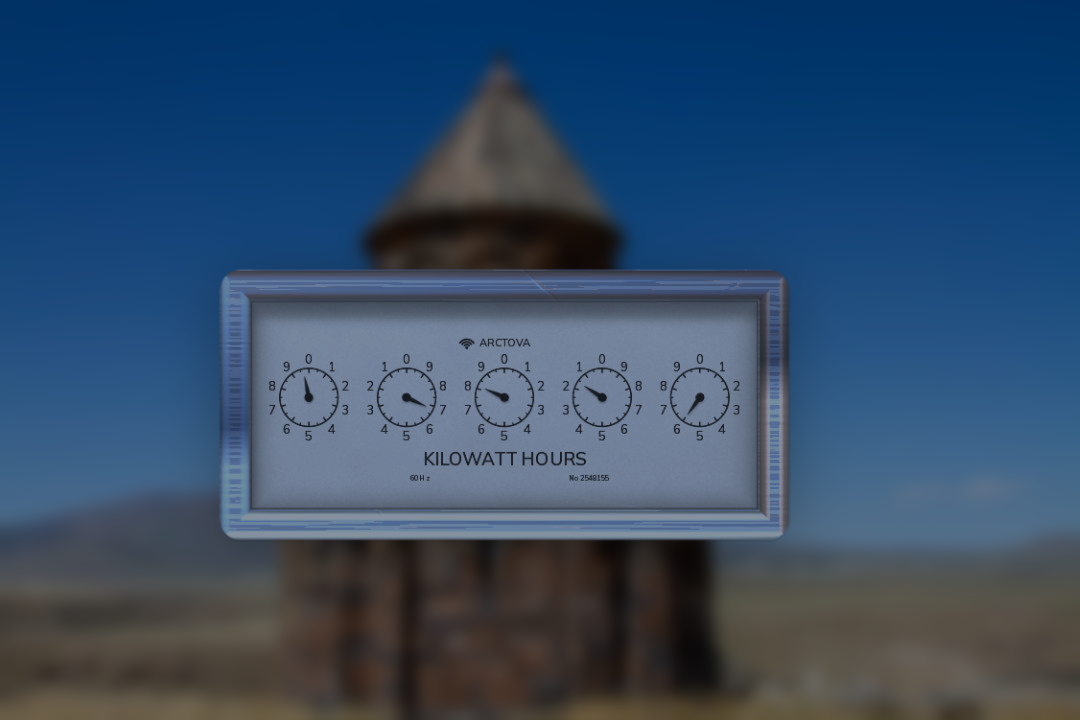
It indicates {"value": 96816, "unit": "kWh"}
